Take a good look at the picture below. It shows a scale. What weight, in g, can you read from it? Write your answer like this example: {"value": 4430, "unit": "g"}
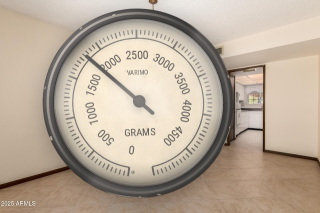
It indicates {"value": 1800, "unit": "g"}
